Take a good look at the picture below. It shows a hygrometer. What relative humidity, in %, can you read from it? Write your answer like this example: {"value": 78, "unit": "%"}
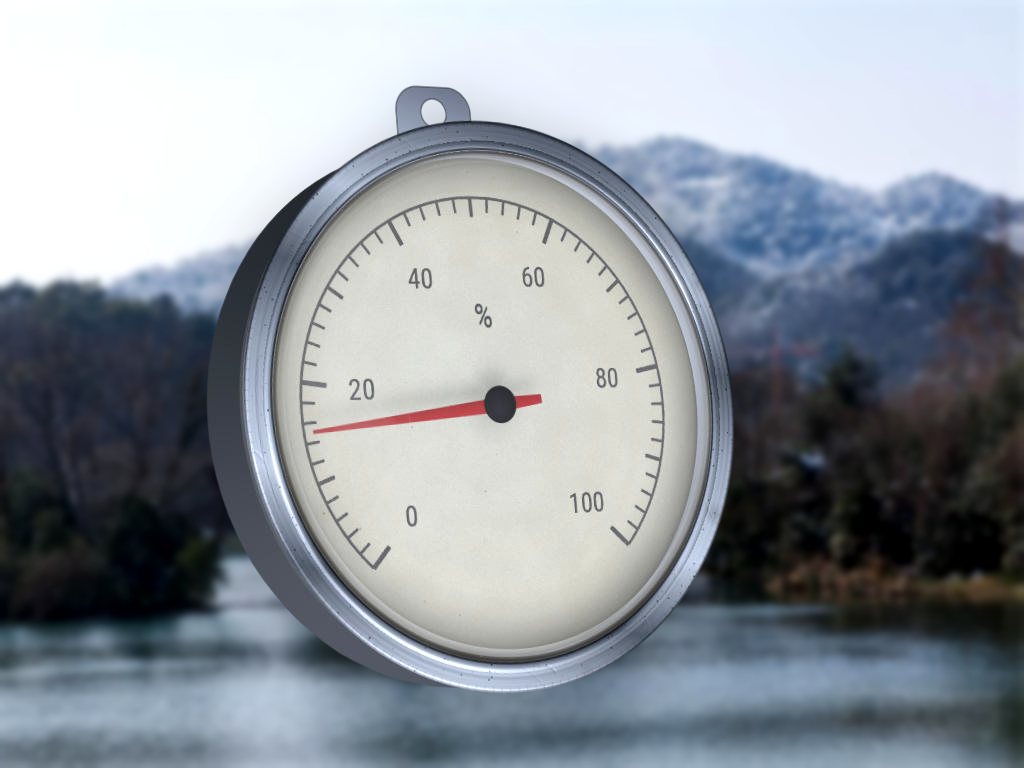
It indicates {"value": 15, "unit": "%"}
